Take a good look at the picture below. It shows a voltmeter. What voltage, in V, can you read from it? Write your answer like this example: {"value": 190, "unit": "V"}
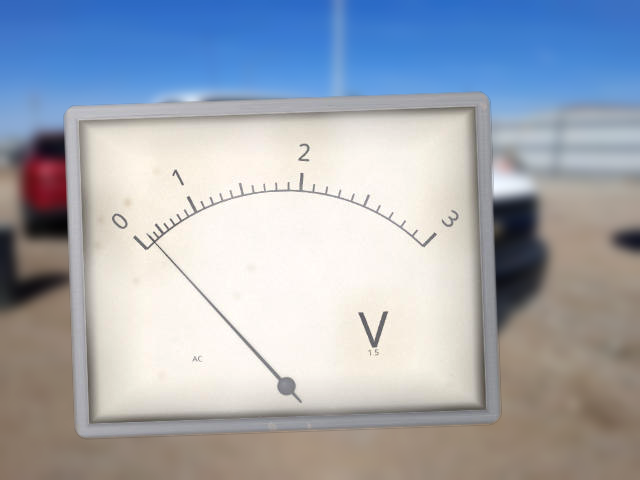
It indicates {"value": 0.3, "unit": "V"}
